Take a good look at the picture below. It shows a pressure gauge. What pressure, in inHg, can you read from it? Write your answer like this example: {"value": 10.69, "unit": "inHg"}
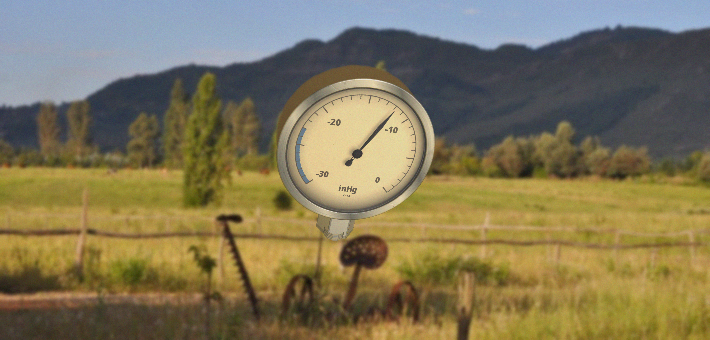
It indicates {"value": -12, "unit": "inHg"}
